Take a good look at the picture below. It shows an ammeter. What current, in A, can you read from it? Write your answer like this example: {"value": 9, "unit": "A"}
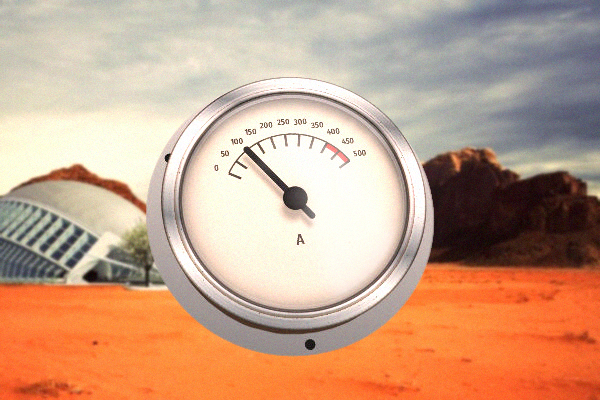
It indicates {"value": 100, "unit": "A"}
